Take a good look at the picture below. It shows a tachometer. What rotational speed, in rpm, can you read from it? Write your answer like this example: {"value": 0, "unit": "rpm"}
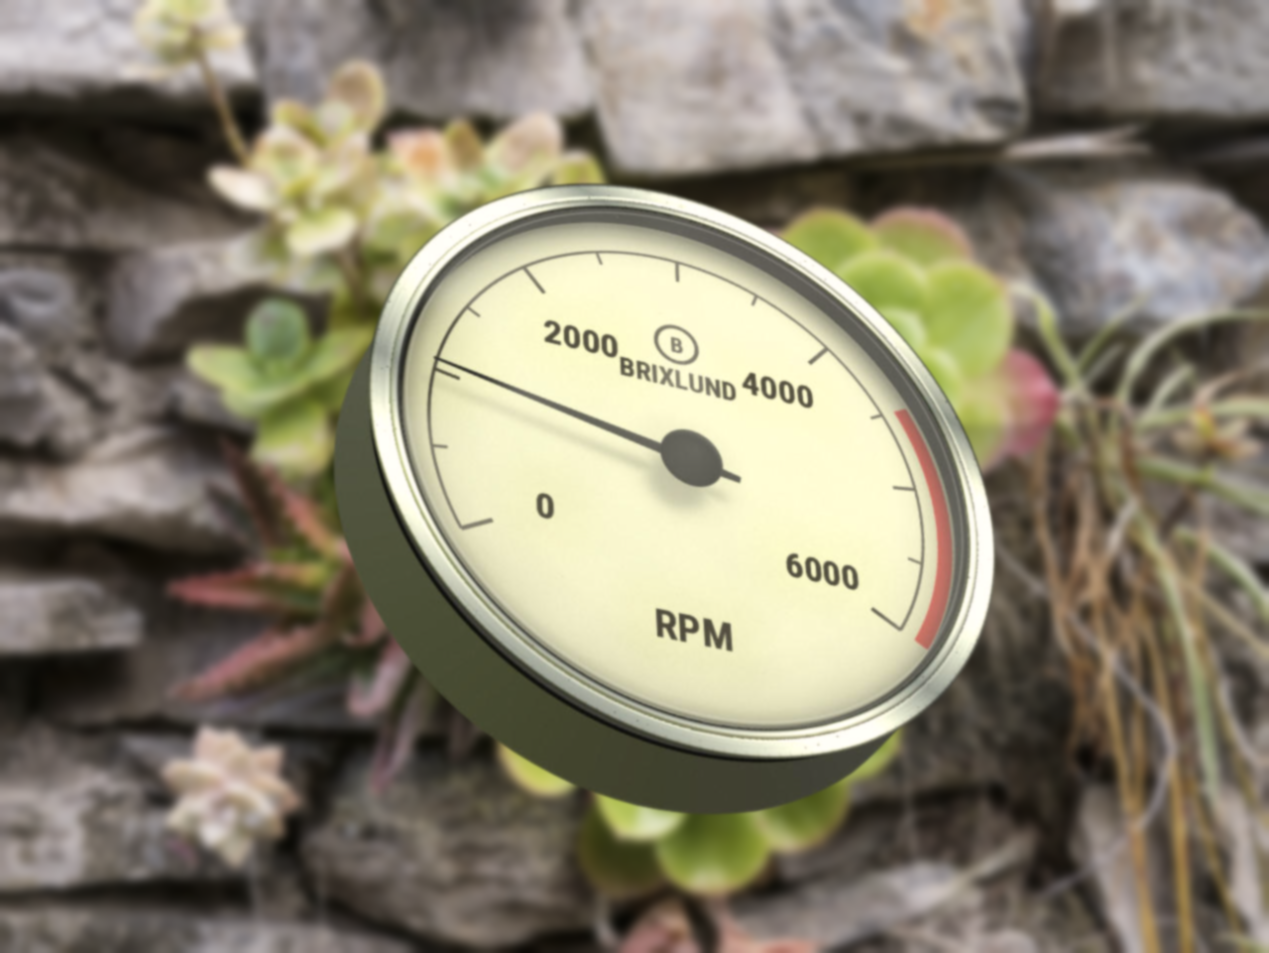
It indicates {"value": 1000, "unit": "rpm"}
